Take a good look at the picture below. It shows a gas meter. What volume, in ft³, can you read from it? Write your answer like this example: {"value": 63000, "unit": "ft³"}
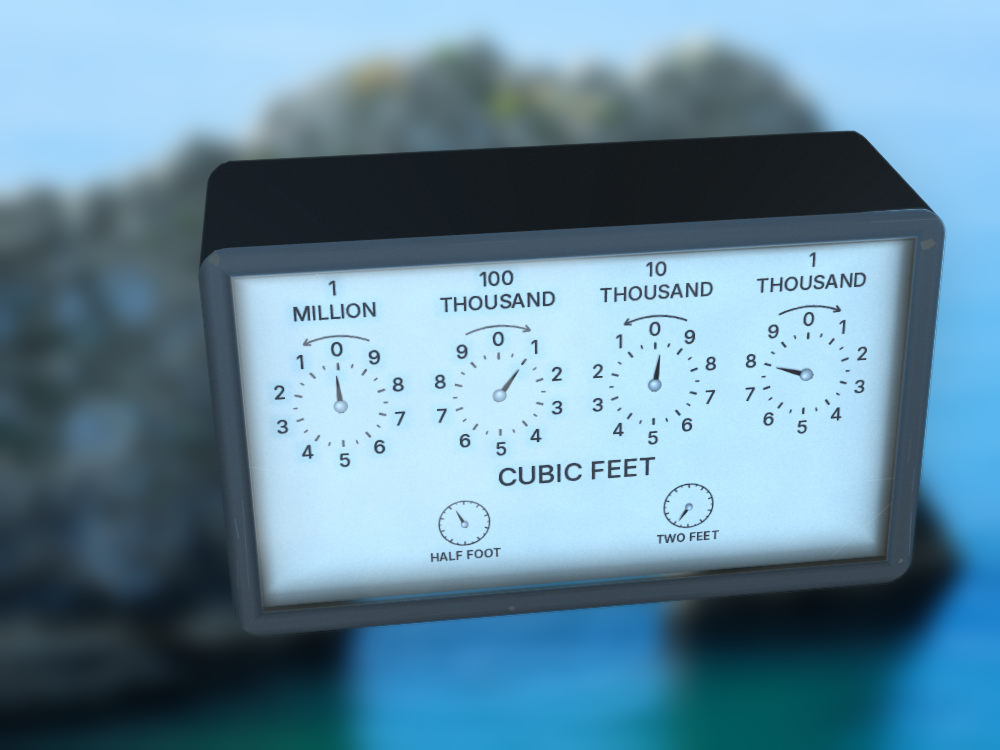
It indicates {"value": 9800, "unit": "ft³"}
